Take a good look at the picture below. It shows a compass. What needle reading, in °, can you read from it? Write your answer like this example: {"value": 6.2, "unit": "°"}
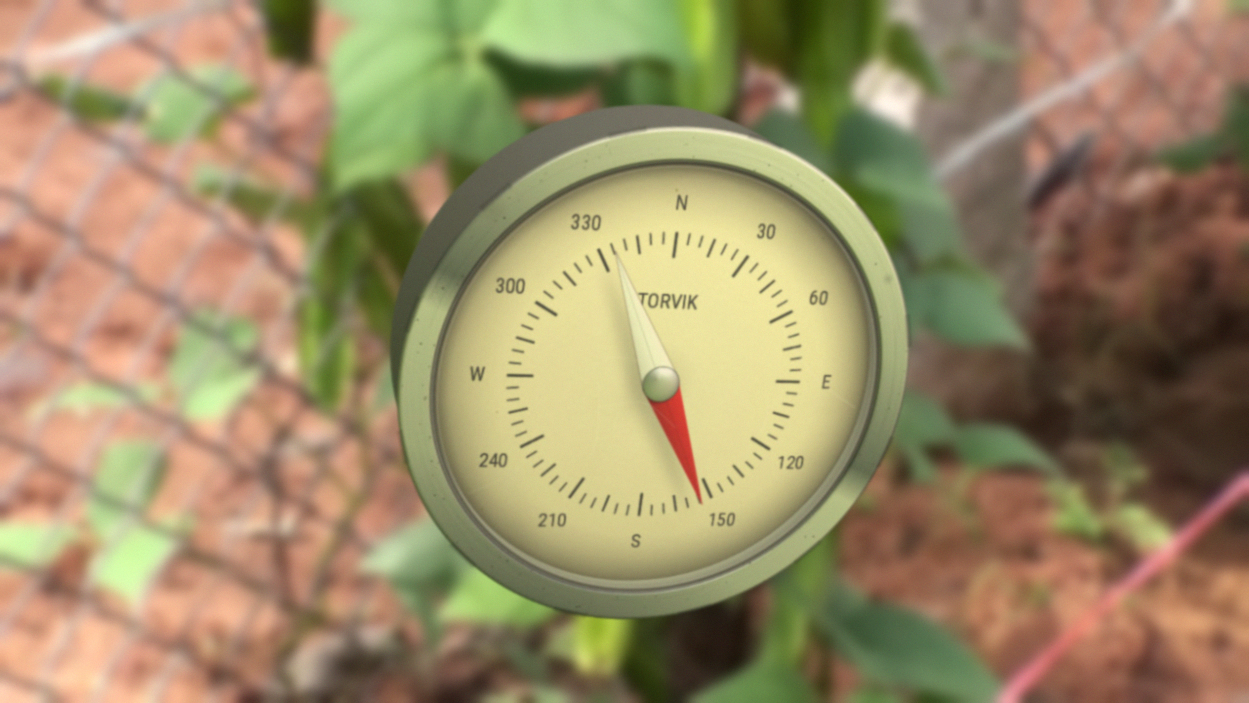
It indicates {"value": 155, "unit": "°"}
